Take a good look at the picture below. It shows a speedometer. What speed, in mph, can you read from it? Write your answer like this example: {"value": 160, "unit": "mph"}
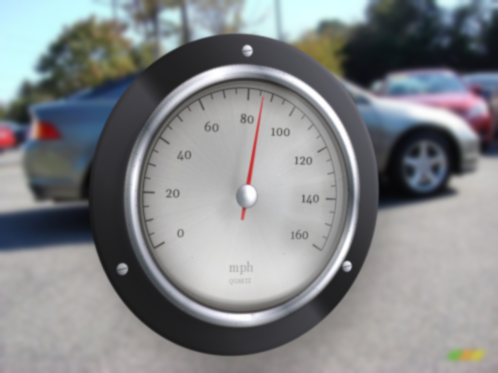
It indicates {"value": 85, "unit": "mph"}
